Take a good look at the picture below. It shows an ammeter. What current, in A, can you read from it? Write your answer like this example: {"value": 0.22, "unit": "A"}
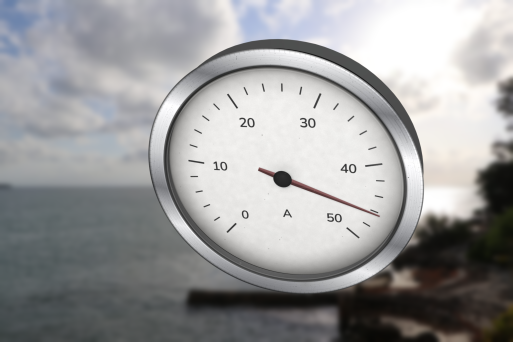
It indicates {"value": 46, "unit": "A"}
